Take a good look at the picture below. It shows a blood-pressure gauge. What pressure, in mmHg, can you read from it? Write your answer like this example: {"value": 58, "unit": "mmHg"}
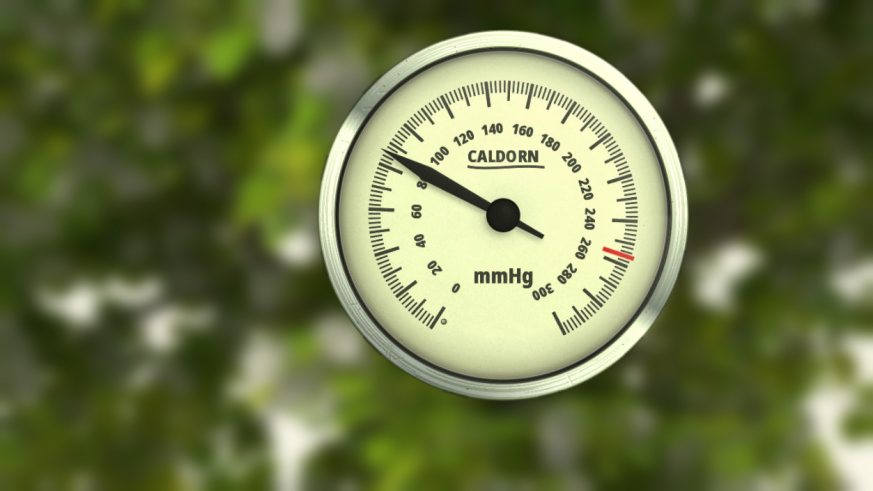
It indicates {"value": 86, "unit": "mmHg"}
